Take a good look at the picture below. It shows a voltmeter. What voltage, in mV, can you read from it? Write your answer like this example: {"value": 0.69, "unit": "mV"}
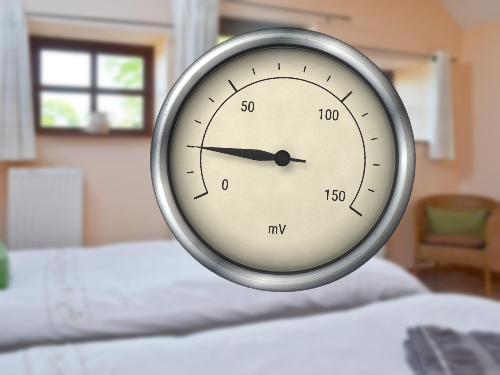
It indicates {"value": 20, "unit": "mV"}
